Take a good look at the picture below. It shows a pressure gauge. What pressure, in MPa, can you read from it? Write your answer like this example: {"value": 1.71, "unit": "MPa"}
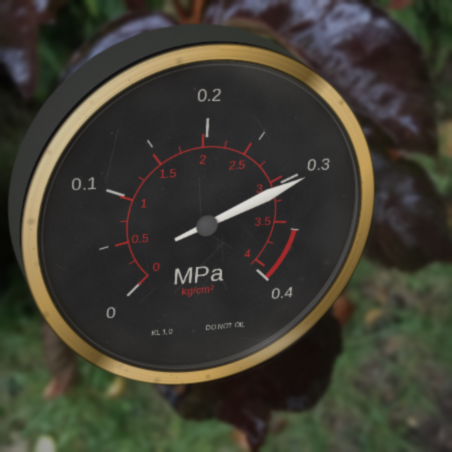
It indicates {"value": 0.3, "unit": "MPa"}
